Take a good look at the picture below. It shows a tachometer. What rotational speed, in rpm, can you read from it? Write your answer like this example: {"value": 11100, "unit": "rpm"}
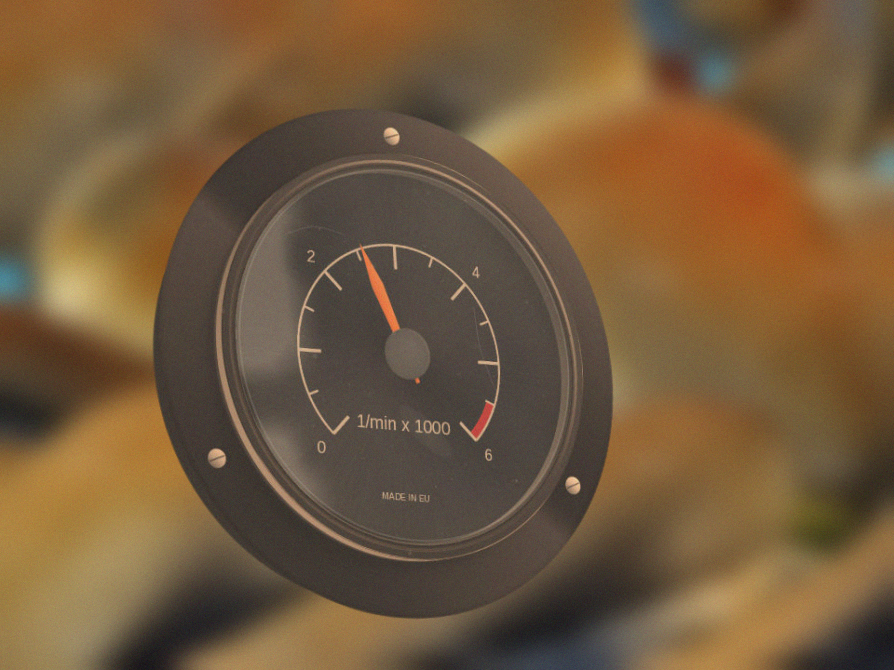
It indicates {"value": 2500, "unit": "rpm"}
